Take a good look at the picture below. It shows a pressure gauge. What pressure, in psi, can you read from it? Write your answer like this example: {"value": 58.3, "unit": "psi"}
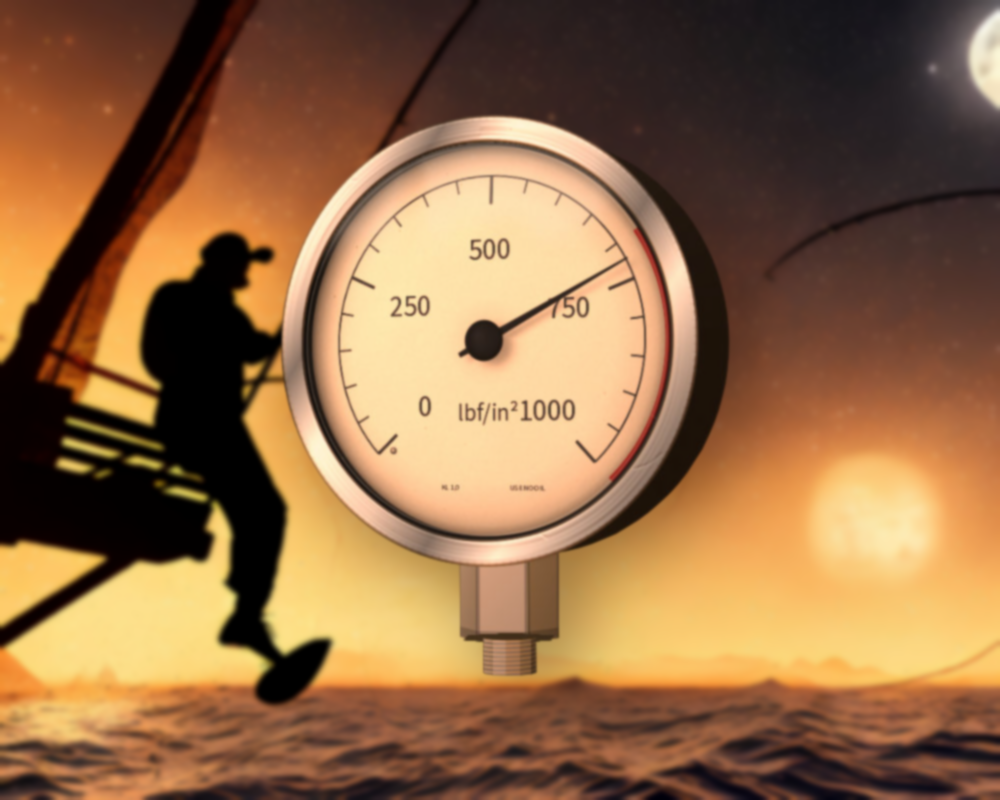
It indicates {"value": 725, "unit": "psi"}
